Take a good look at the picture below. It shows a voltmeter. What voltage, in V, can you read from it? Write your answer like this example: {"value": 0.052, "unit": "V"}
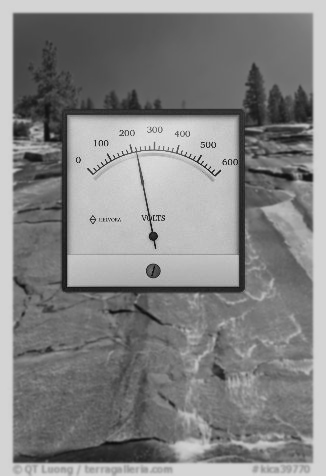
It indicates {"value": 220, "unit": "V"}
